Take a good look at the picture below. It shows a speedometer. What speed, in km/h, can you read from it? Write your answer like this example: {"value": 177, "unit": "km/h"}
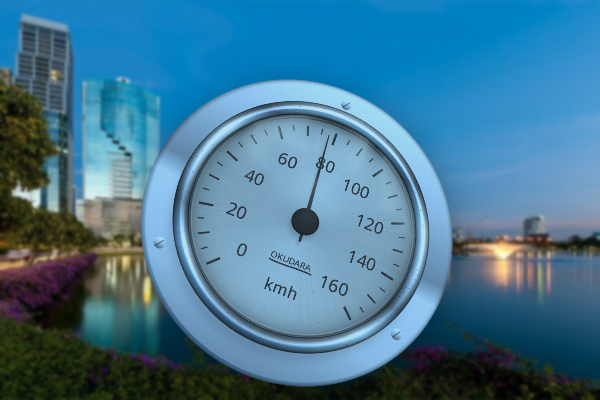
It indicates {"value": 77.5, "unit": "km/h"}
